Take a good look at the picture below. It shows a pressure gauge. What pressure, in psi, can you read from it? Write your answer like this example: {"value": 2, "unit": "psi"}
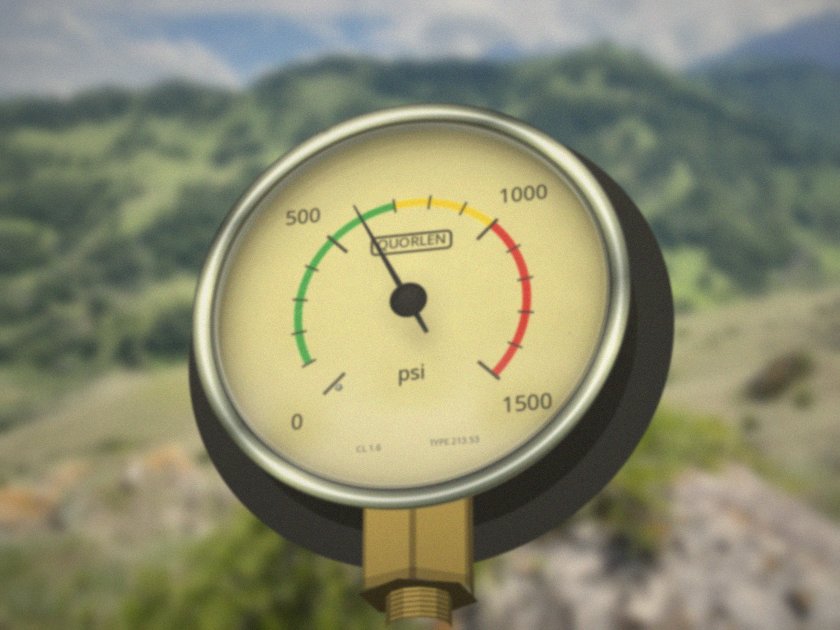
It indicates {"value": 600, "unit": "psi"}
